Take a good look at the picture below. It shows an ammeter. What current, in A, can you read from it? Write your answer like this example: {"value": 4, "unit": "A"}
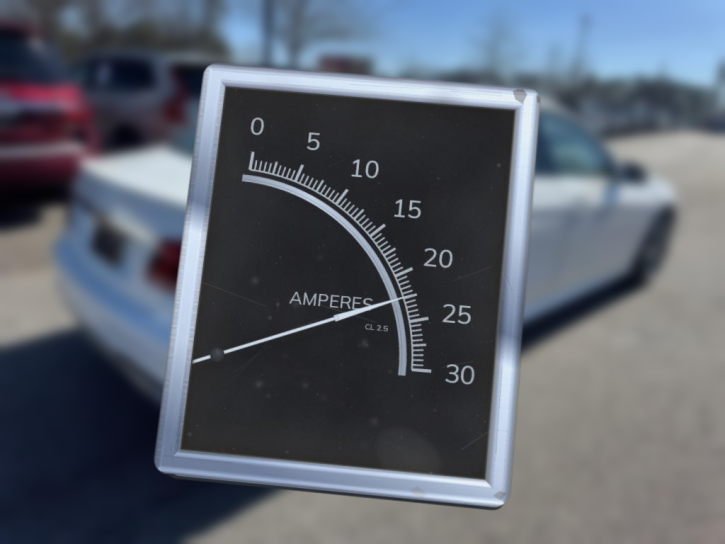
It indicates {"value": 22.5, "unit": "A"}
